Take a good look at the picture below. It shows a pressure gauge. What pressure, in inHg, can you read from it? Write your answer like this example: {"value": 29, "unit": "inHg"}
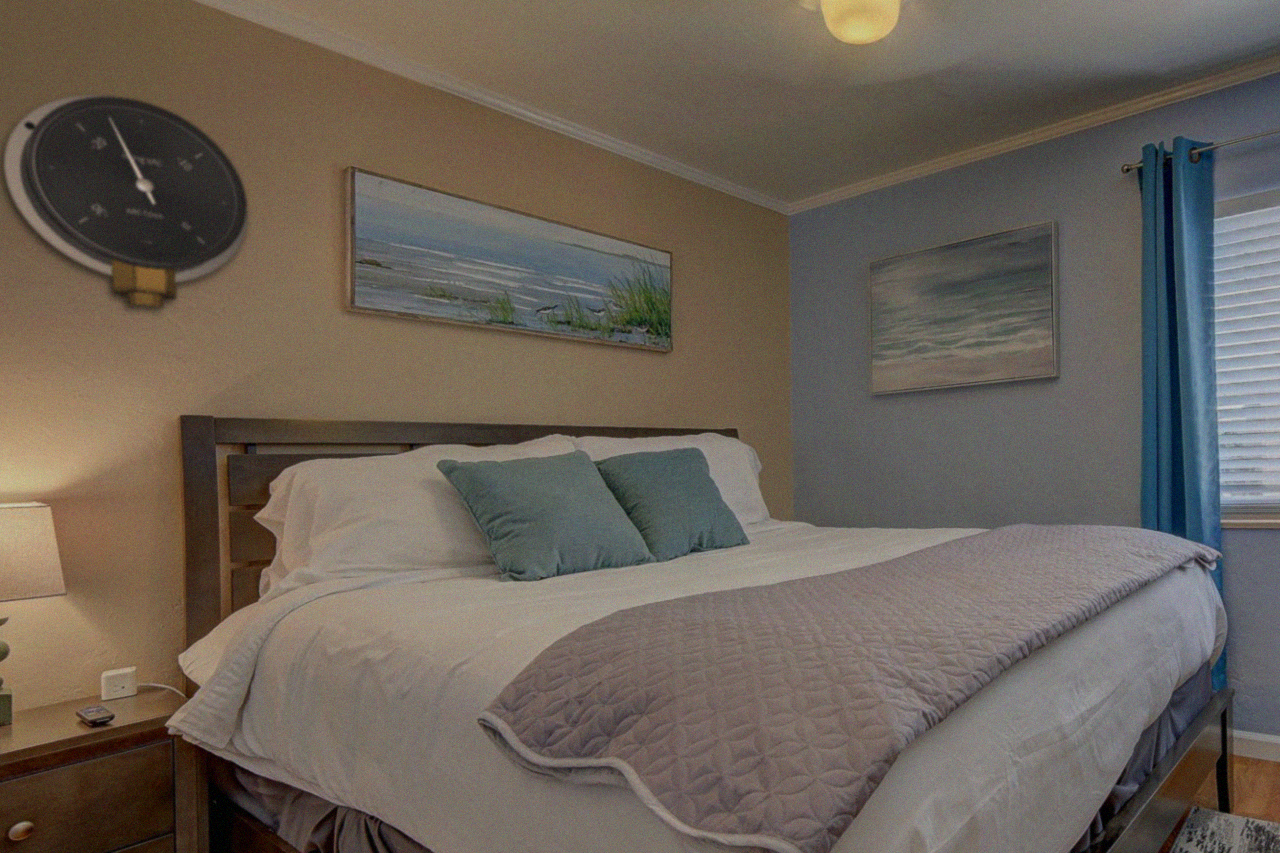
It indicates {"value": -17.5, "unit": "inHg"}
